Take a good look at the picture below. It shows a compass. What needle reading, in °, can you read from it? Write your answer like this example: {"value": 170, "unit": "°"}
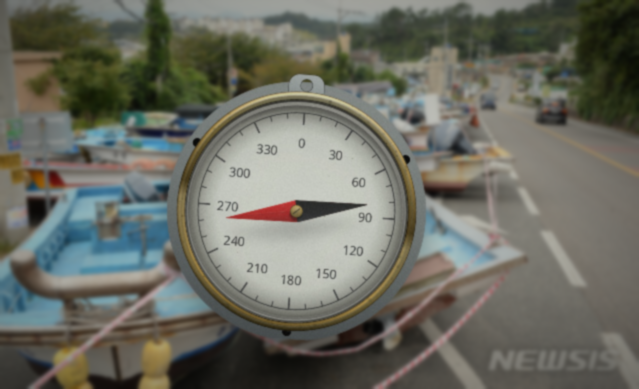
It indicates {"value": 260, "unit": "°"}
